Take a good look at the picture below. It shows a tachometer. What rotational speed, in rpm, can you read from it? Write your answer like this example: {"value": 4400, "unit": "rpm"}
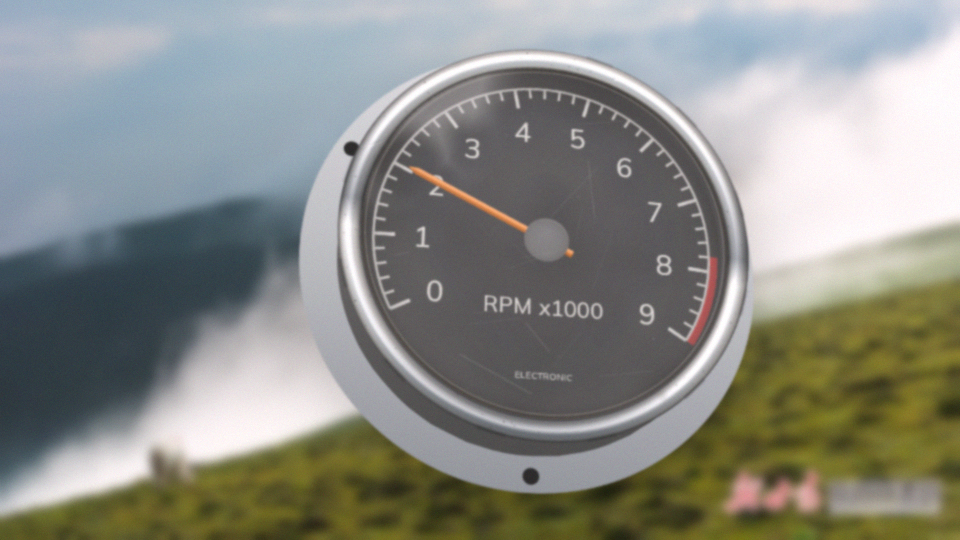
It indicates {"value": 2000, "unit": "rpm"}
